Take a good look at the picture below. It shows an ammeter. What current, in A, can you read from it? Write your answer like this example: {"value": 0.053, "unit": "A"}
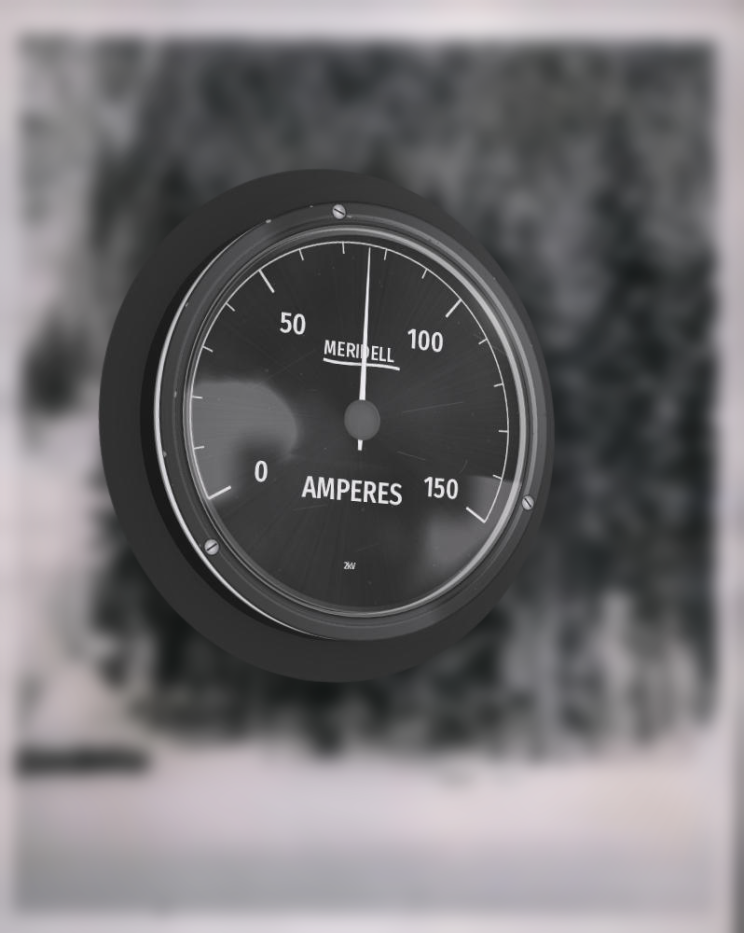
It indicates {"value": 75, "unit": "A"}
